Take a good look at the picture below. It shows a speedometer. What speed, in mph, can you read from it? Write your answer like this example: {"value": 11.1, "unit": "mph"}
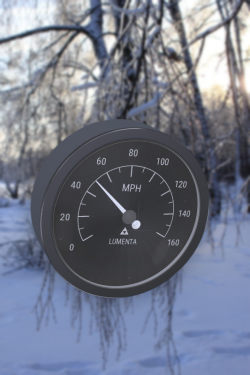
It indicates {"value": 50, "unit": "mph"}
